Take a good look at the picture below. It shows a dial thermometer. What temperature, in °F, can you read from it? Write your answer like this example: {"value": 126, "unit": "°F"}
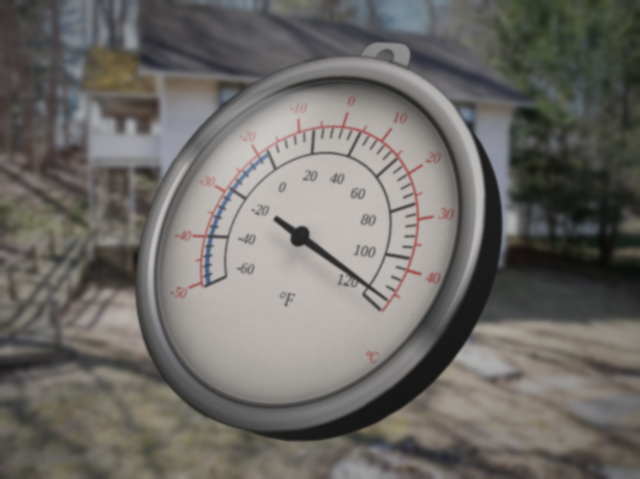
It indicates {"value": 116, "unit": "°F"}
